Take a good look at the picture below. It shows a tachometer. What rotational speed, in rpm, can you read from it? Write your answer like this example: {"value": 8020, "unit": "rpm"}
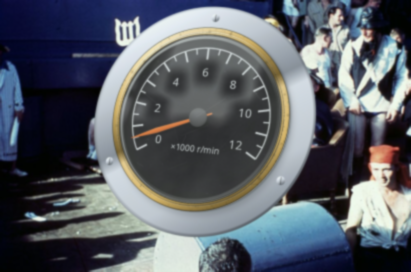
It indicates {"value": 500, "unit": "rpm"}
